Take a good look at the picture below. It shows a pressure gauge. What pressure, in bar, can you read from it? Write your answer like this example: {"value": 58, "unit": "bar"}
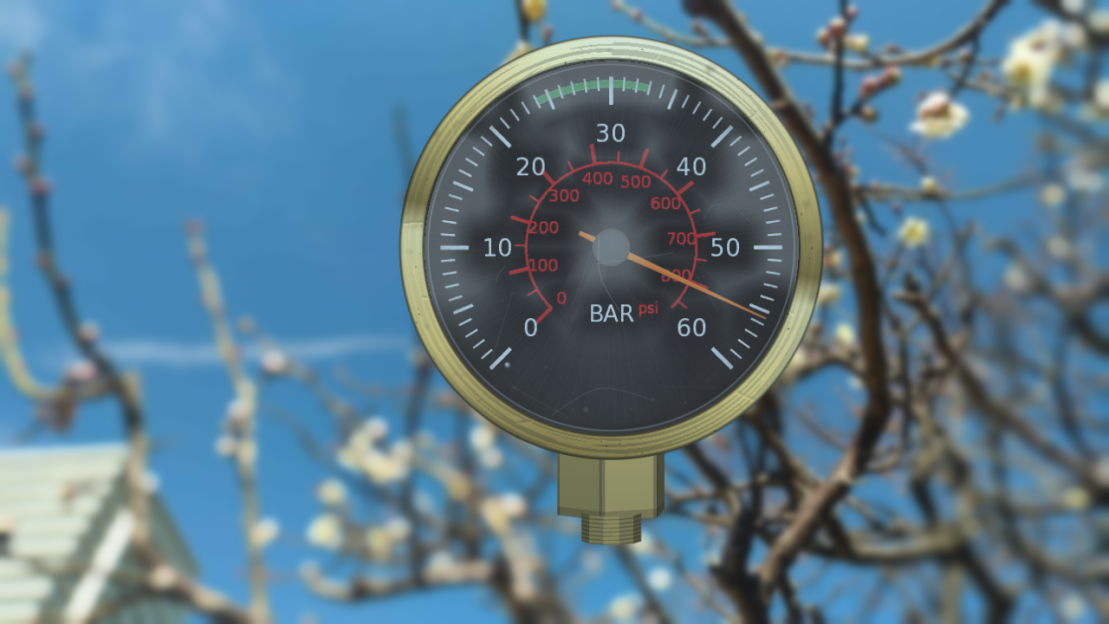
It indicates {"value": 55.5, "unit": "bar"}
